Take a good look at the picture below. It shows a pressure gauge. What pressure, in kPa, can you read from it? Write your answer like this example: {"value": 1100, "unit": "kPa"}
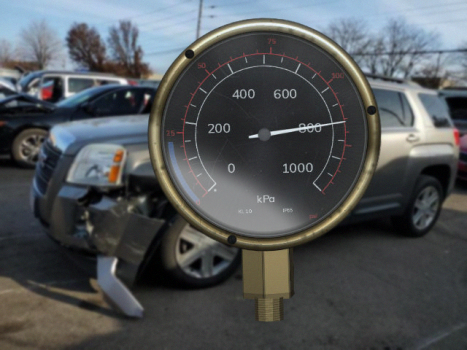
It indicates {"value": 800, "unit": "kPa"}
